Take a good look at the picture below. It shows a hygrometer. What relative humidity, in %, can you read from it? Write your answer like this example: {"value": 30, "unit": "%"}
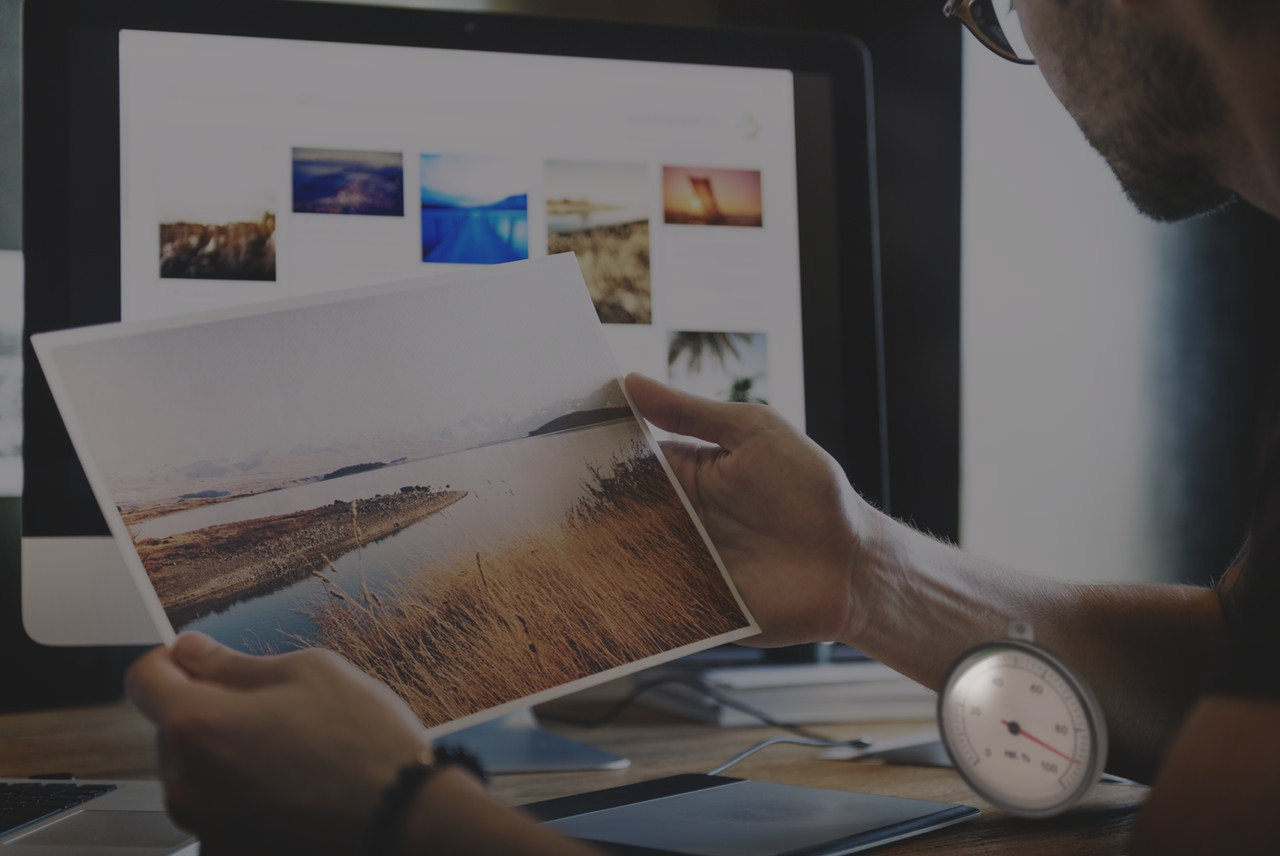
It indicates {"value": 90, "unit": "%"}
